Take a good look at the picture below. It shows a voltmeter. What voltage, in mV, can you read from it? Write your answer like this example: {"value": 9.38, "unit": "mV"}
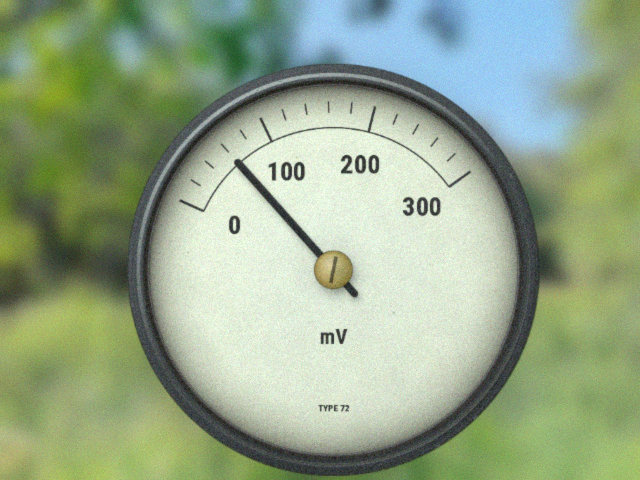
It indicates {"value": 60, "unit": "mV"}
